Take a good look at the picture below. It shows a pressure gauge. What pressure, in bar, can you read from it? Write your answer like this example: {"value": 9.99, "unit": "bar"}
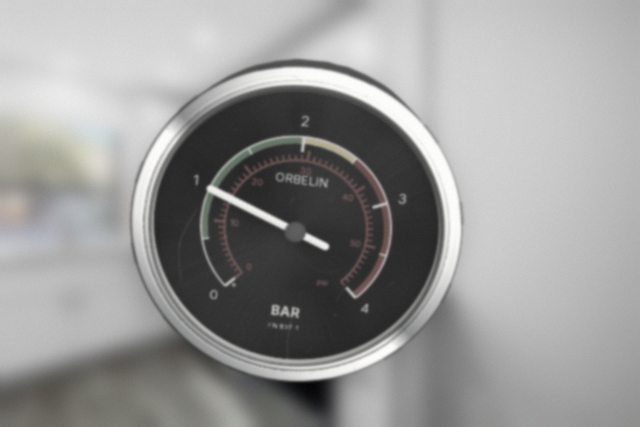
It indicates {"value": 1, "unit": "bar"}
